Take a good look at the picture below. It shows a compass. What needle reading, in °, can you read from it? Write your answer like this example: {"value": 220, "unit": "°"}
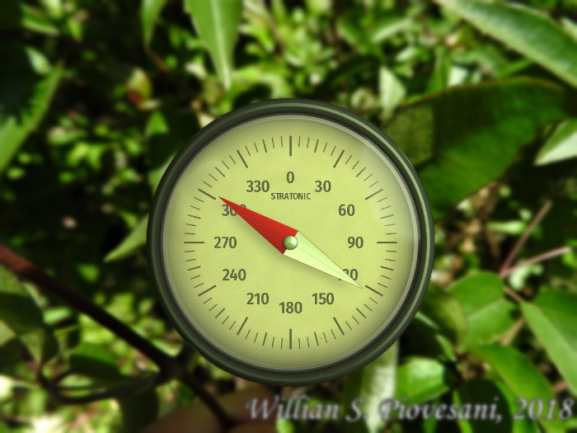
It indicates {"value": 302.5, "unit": "°"}
